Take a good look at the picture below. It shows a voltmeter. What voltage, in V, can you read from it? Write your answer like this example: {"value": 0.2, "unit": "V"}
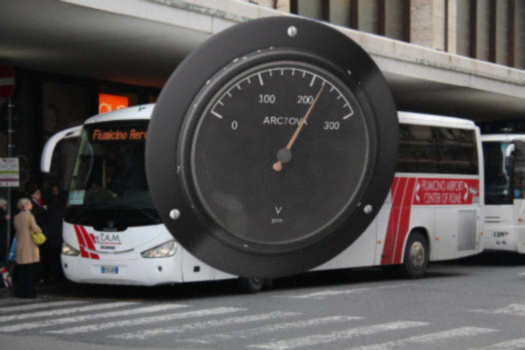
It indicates {"value": 220, "unit": "V"}
